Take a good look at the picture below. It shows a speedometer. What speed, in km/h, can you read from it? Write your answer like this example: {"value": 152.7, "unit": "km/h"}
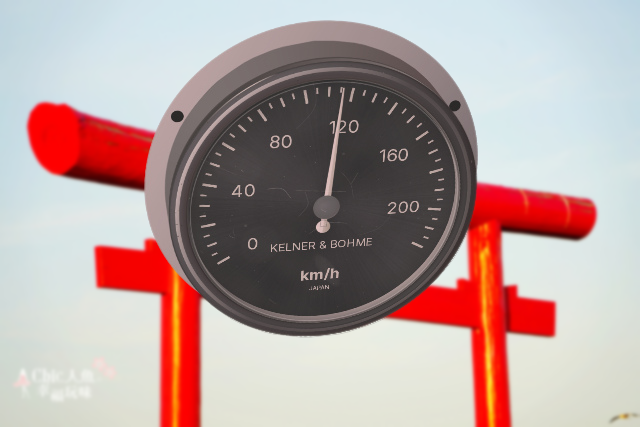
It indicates {"value": 115, "unit": "km/h"}
